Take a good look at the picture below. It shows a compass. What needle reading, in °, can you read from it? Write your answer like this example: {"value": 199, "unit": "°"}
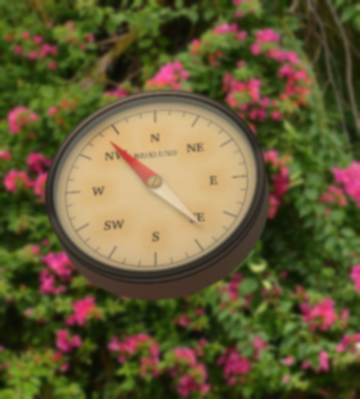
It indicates {"value": 320, "unit": "°"}
